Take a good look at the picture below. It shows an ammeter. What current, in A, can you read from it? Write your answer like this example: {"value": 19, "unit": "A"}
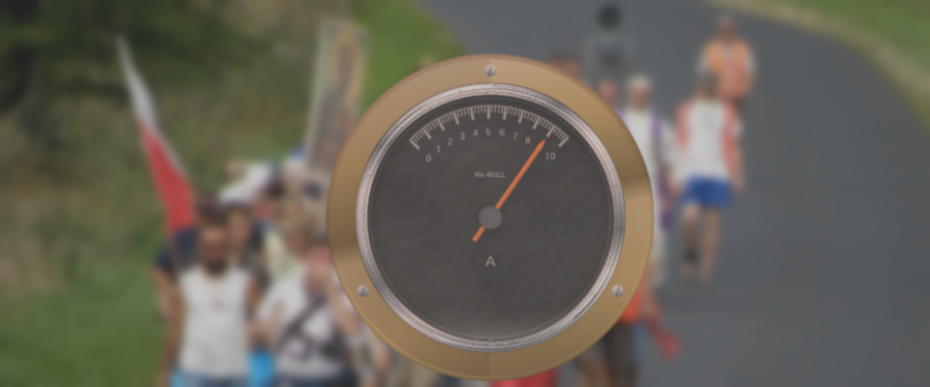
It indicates {"value": 9, "unit": "A"}
